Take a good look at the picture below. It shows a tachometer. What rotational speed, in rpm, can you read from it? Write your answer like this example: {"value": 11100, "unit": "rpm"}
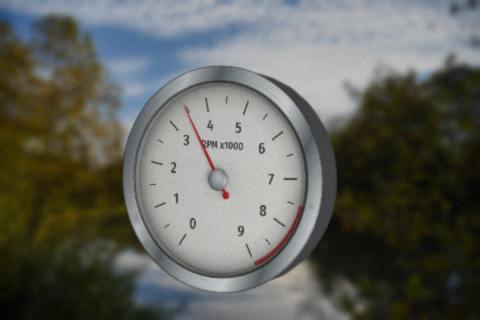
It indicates {"value": 3500, "unit": "rpm"}
